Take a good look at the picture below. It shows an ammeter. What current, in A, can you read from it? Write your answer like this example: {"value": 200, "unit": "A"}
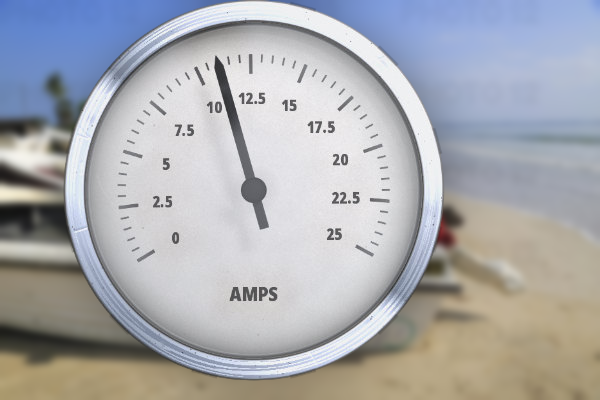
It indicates {"value": 11, "unit": "A"}
